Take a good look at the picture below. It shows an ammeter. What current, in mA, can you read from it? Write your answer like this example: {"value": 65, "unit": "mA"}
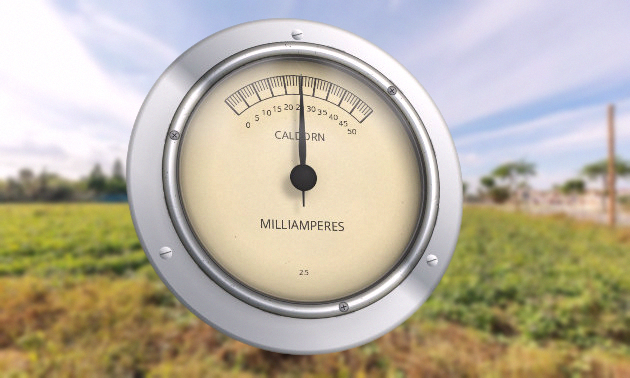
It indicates {"value": 25, "unit": "mA"}
